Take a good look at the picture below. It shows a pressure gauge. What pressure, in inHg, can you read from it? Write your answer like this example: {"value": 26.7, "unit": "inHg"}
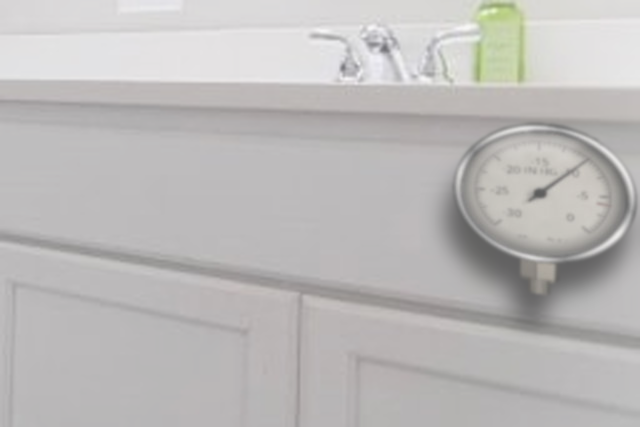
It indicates {"value": -10, "unit": "inHg"}
